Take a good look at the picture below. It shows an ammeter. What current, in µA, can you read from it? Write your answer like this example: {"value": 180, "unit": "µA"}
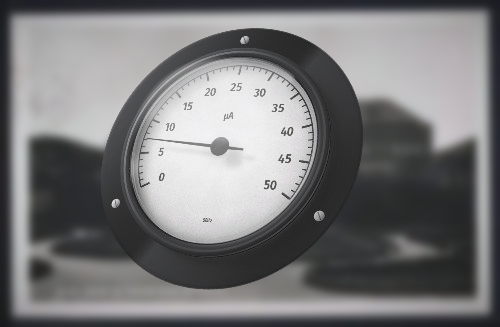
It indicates {"value": 7, "unit": "µA"}
